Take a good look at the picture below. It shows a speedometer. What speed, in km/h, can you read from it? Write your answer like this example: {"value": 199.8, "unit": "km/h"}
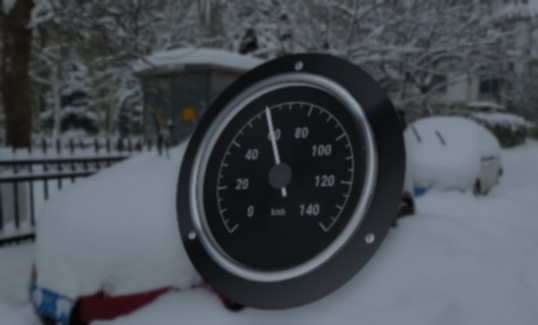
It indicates {"value": 60, "unit": "km/h"}
